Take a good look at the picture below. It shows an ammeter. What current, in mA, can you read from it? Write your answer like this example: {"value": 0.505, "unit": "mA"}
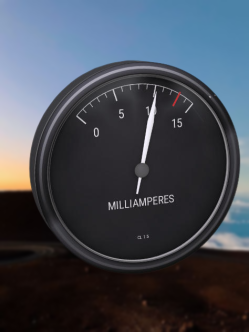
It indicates {"value": 10, "unit": "mA"}
